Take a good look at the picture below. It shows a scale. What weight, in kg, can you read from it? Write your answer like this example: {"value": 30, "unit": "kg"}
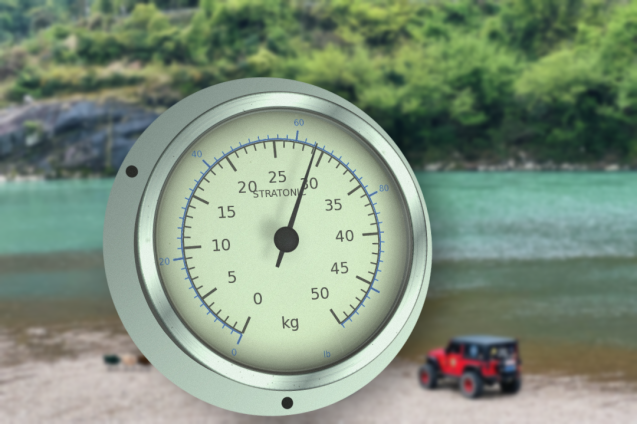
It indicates {"value": 29, "unit": "kg"}
